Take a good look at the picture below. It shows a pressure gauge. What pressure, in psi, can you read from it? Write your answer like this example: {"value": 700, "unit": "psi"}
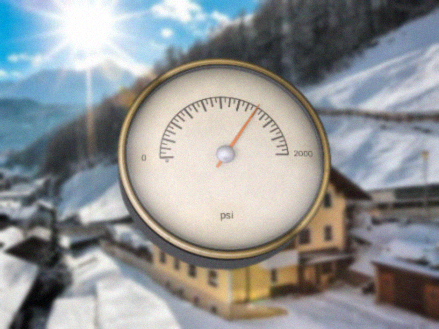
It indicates {"value": 1400, "unit": "psi"}
